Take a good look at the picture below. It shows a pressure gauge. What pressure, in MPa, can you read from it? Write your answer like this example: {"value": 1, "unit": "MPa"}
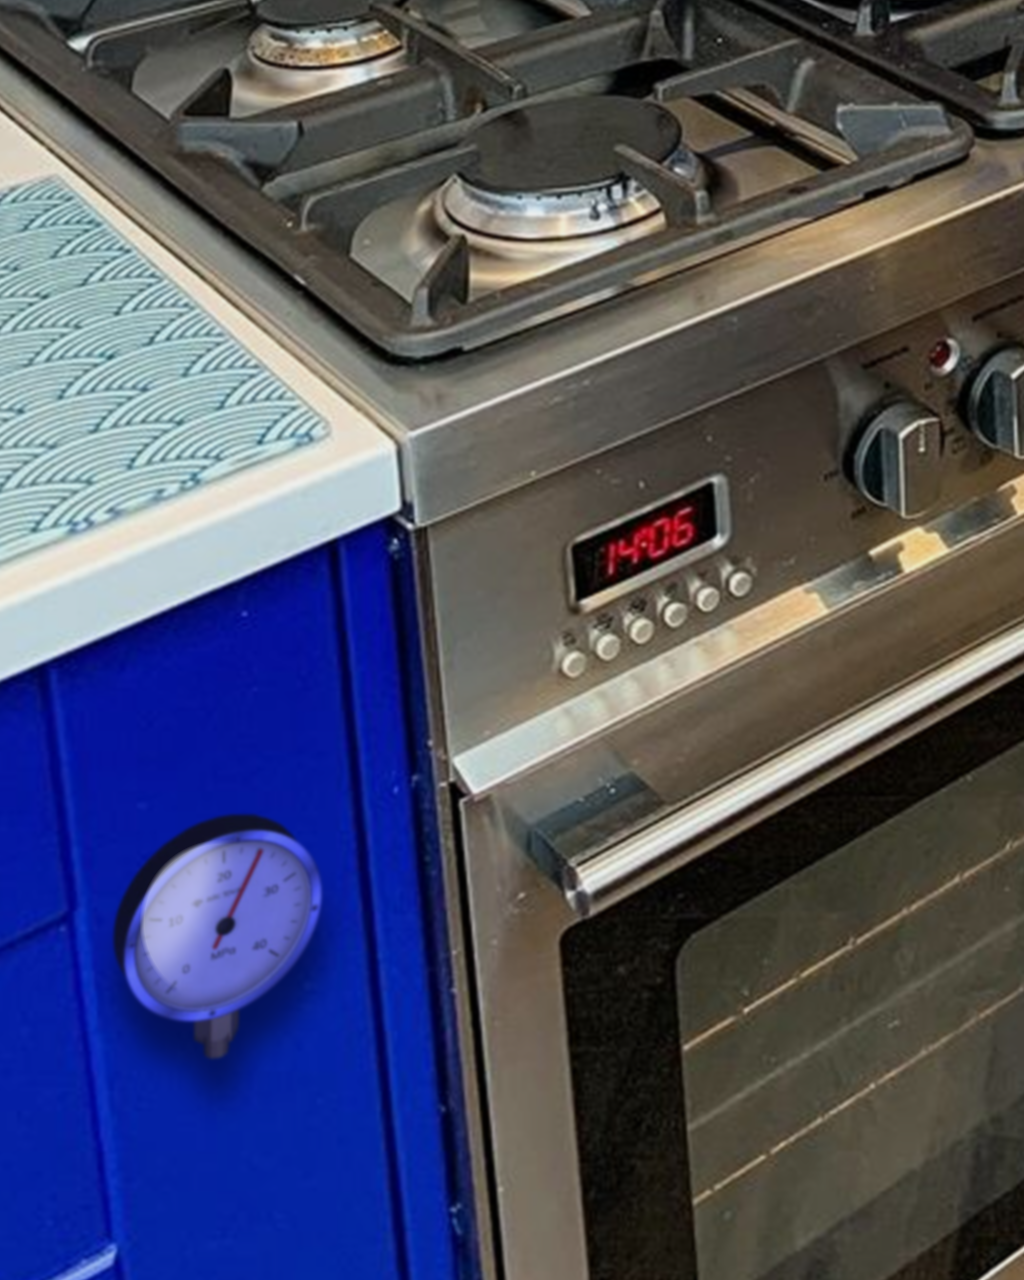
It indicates {"value": 24, "unit": "MPa"}
